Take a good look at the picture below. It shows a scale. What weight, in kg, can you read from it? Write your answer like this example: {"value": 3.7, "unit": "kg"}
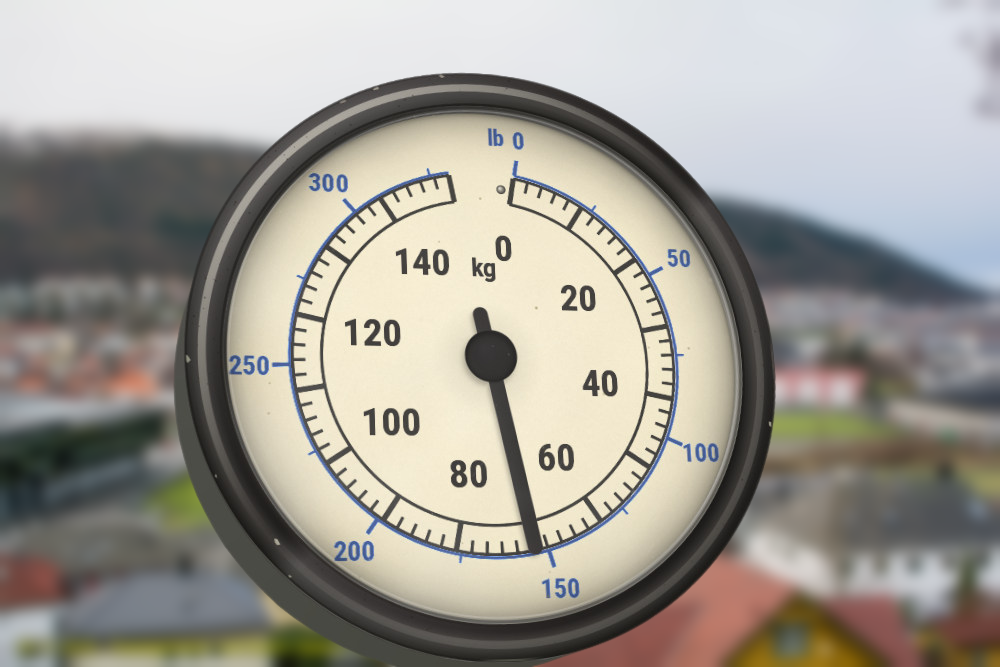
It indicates {"value": 70, "unit": "kg"}
